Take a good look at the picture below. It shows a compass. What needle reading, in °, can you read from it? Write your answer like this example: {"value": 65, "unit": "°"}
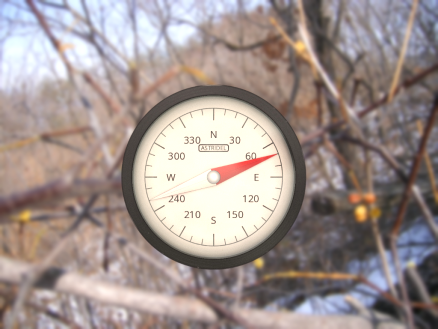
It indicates {"value": 70, "unit": "°"}
